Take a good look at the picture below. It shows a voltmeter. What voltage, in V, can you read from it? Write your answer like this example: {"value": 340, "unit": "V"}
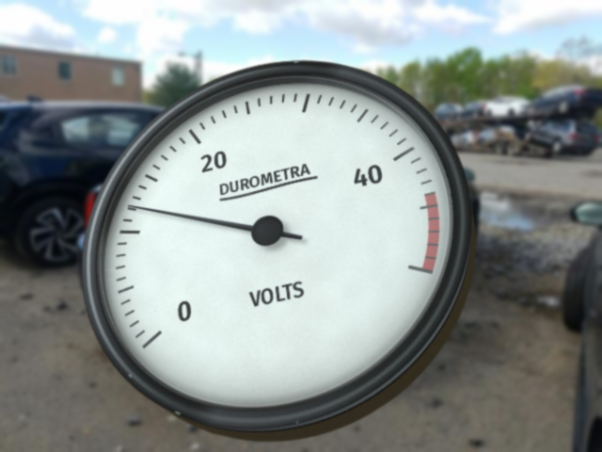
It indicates {"value": 12, "unit": "V"}
